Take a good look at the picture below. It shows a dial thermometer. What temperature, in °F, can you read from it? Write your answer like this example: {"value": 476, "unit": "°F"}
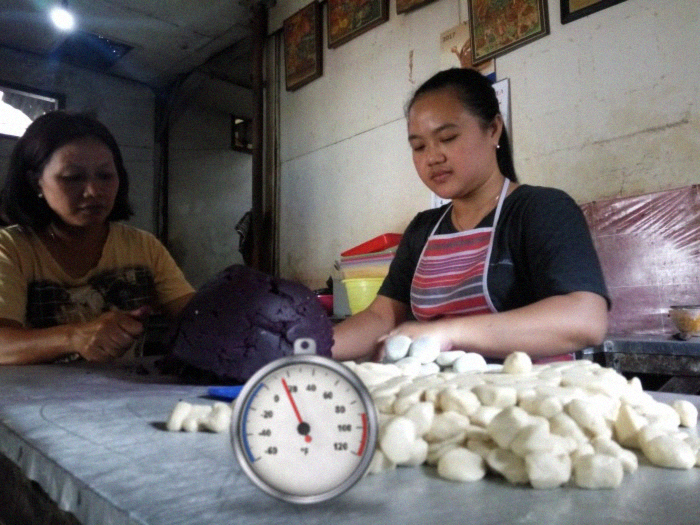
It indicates {"value": 15, "unit": "°F"}
